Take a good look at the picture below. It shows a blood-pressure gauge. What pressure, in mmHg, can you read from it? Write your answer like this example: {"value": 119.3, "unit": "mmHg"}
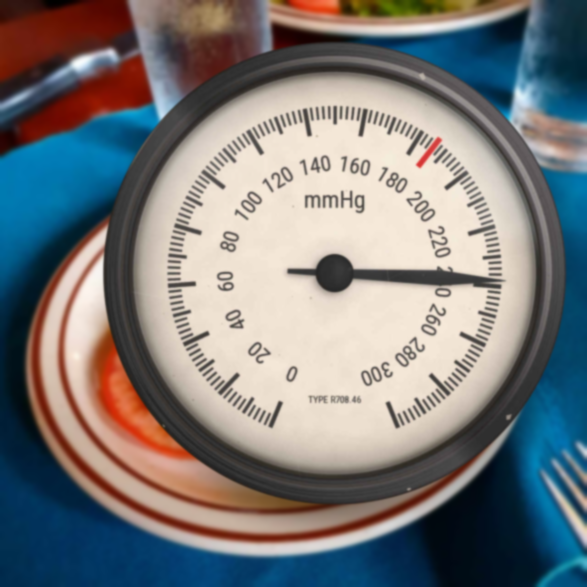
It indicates {"value": 238, "unit": "mmHg"}
